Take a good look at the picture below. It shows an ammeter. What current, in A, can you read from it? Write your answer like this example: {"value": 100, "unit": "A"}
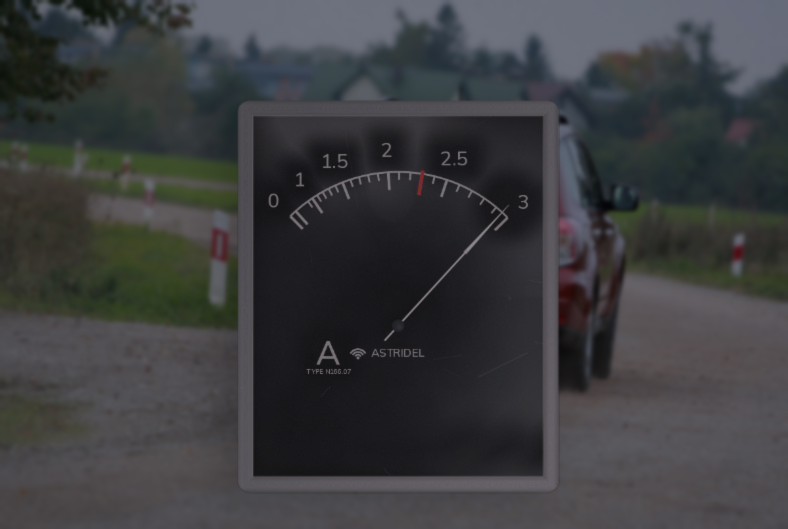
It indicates {"value": 2.95, "unit": "A"}
